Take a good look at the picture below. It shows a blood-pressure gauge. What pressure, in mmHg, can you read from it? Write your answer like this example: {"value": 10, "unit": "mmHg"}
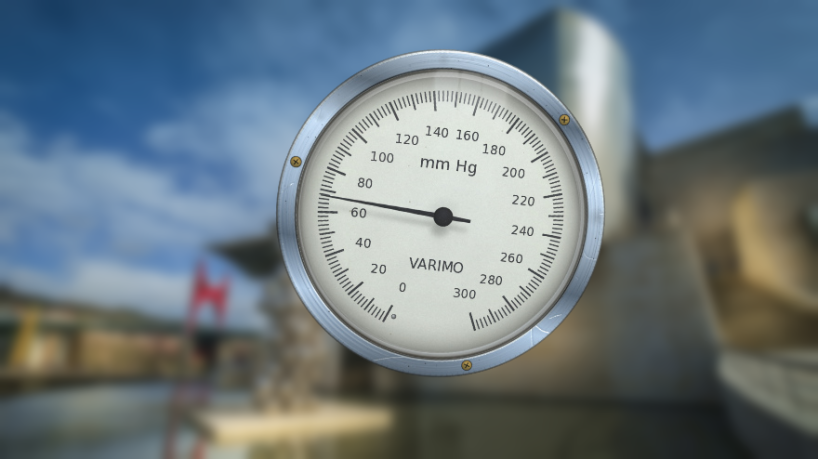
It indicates {"value": 68, "unit": "mmHg"}
